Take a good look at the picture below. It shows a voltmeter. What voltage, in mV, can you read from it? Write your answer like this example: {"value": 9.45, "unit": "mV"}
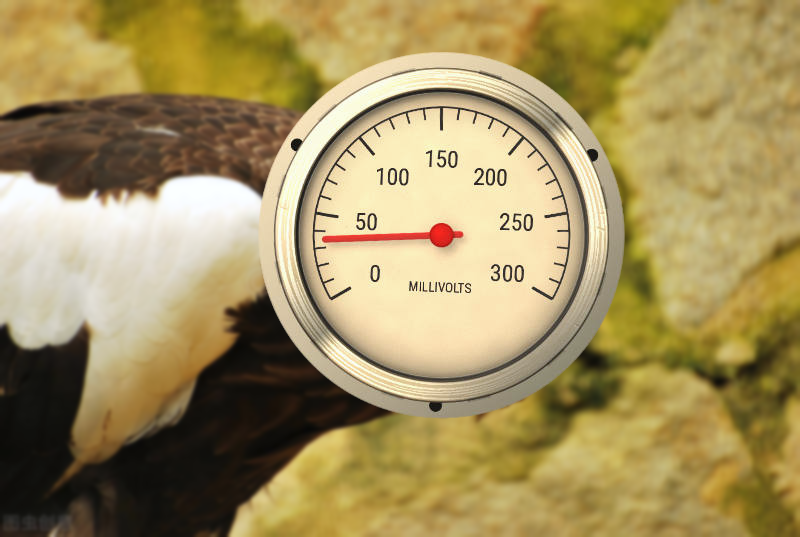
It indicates {"value": 35, "unit": "mV"}
